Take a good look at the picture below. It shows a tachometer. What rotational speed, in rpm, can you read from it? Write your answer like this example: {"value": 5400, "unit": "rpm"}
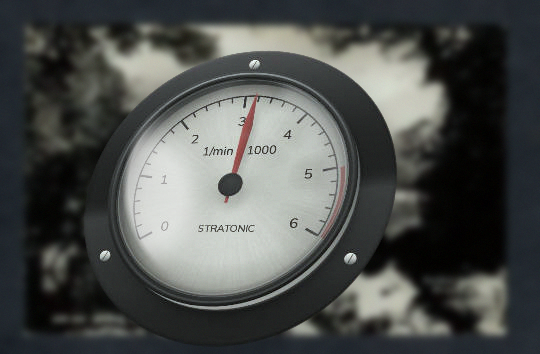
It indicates {"value": 3200, "unit": "rpm"}
